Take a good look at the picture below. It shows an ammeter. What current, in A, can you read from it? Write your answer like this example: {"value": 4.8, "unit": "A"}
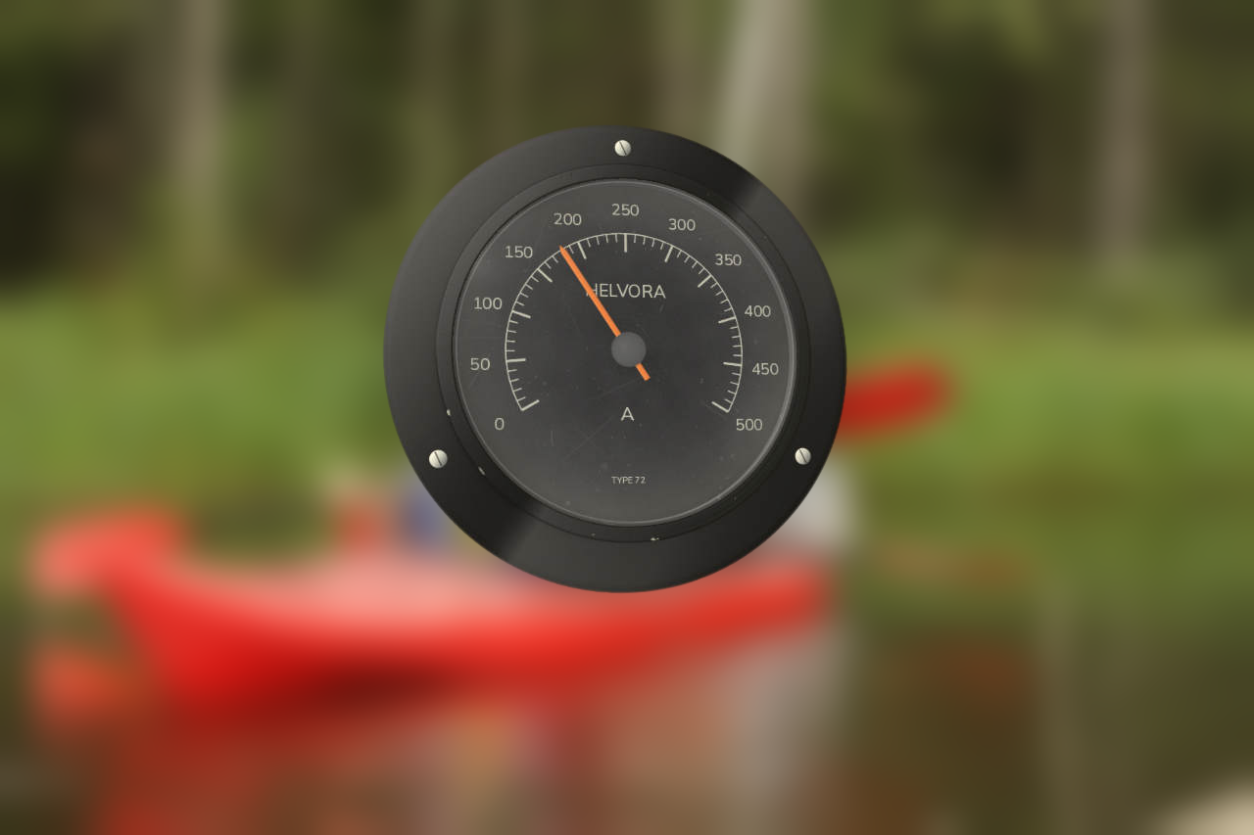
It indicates {"value": 180, "unit": "A"}
